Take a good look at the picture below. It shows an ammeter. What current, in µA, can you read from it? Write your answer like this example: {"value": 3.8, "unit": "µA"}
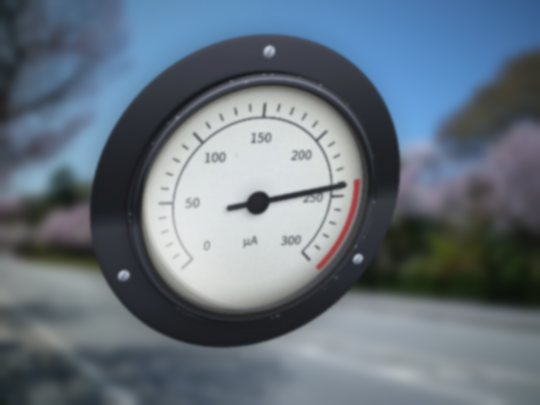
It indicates {"value": 240, "unit": "µA"}
